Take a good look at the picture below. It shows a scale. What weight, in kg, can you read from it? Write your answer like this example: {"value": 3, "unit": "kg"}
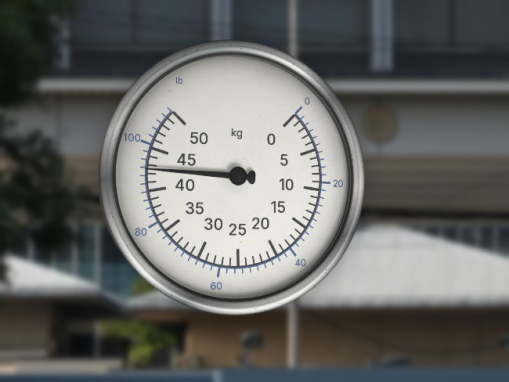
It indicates {"value": 42.5, "unit": "kg"}
